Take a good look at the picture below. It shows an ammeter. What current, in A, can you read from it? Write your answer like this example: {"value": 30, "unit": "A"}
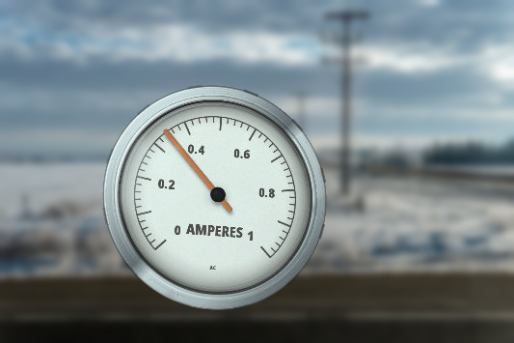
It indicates {"value": 0.34, "unit": "A"}
